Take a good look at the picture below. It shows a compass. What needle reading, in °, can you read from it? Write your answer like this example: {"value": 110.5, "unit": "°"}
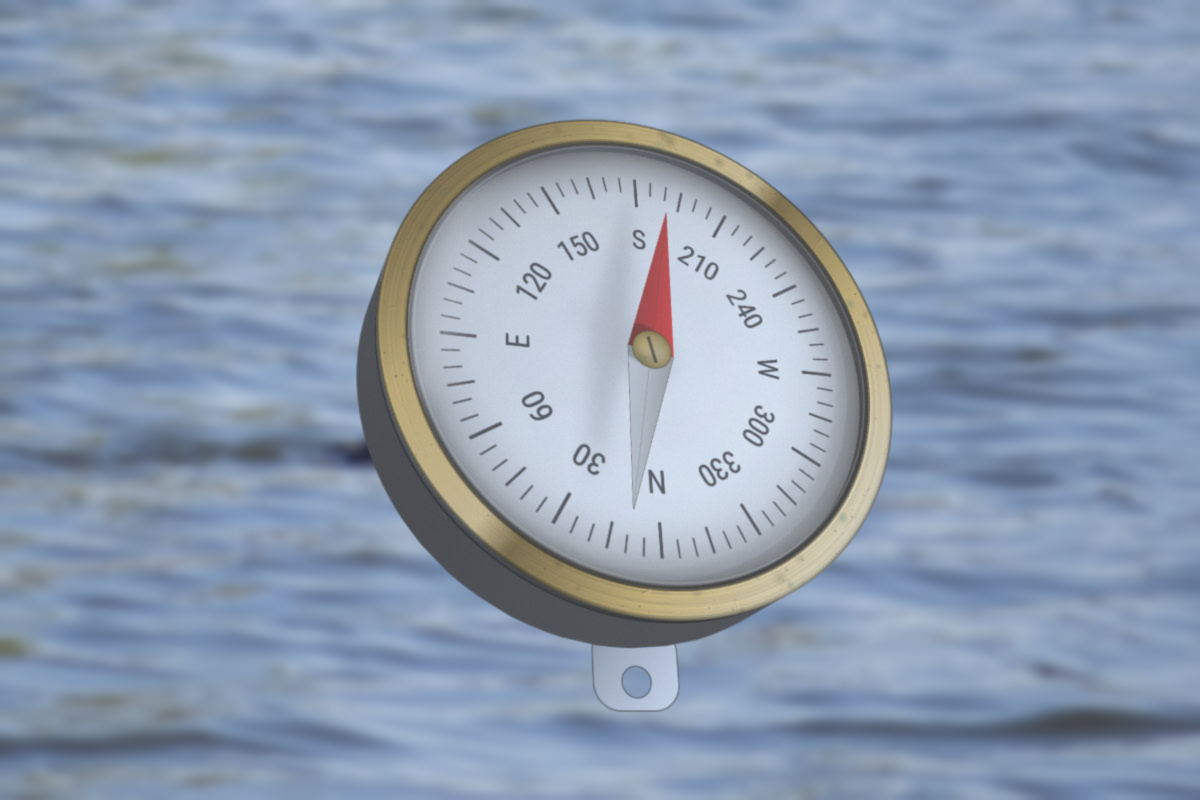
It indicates {"value": 190, "unit": "°"}
